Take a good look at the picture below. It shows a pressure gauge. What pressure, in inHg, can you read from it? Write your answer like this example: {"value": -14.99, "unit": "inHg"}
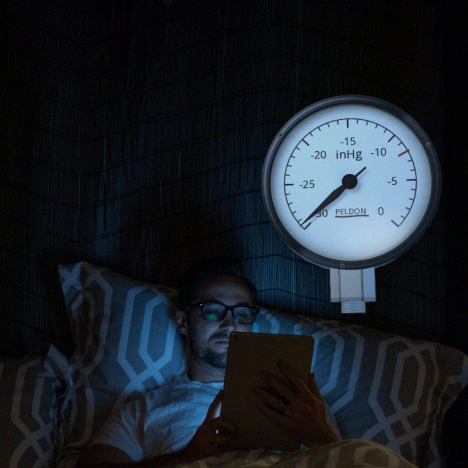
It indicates {"value": -29.5, "unit": "inHg"}
